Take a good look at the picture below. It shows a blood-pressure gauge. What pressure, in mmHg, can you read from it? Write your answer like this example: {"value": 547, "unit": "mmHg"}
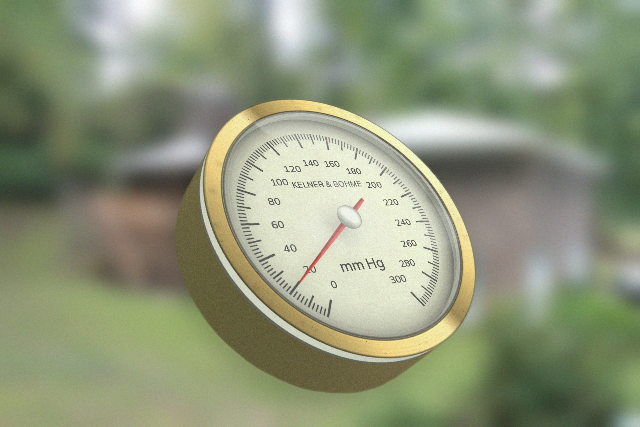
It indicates {"value": 20, "unit": "mmHg"}
